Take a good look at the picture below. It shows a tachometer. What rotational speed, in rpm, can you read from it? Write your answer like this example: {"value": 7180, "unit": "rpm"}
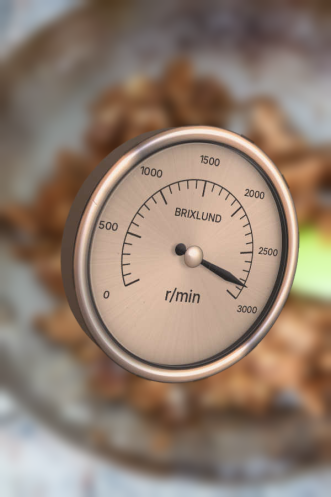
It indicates {"value": 2850, "unit": "rpm"}
